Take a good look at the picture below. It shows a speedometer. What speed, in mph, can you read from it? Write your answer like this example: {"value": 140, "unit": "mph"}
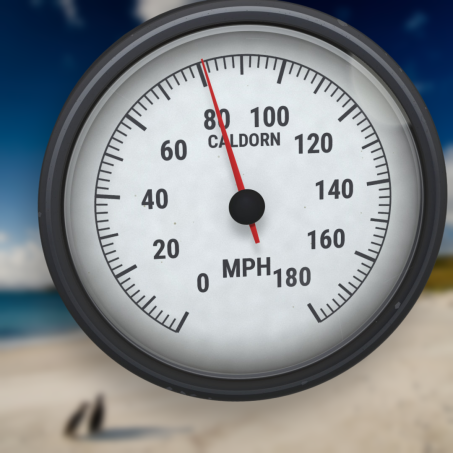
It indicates {"value": 81, "unit": "mph"}
